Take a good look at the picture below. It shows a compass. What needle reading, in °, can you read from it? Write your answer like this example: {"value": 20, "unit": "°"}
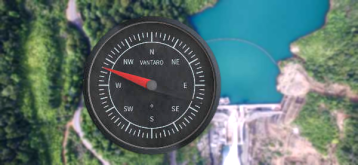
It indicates {"value": 290, "unit": "°"}
